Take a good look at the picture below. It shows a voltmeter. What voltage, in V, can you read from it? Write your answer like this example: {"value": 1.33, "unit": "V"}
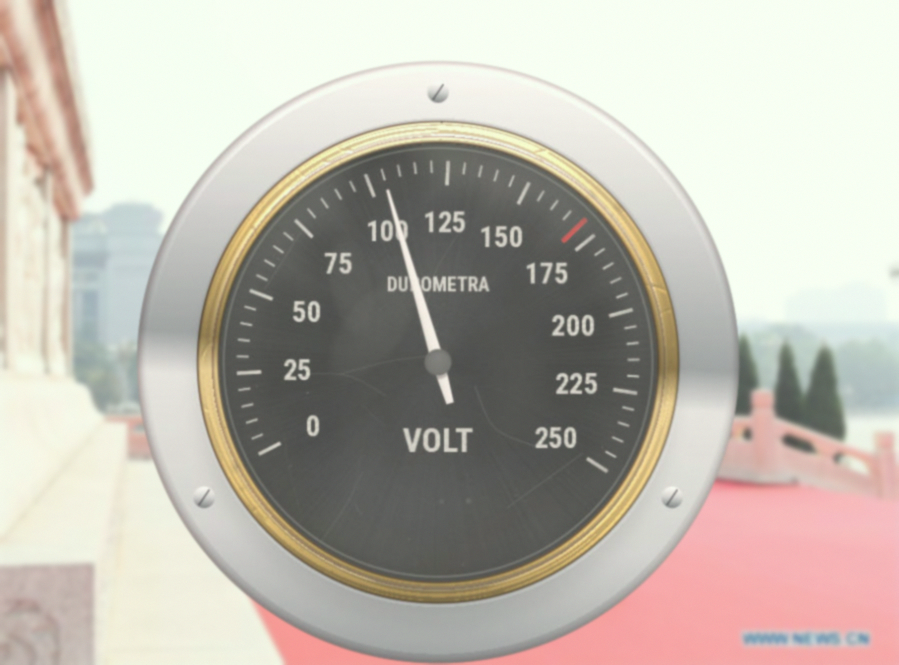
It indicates {"value": 105, "unit": "V"}
